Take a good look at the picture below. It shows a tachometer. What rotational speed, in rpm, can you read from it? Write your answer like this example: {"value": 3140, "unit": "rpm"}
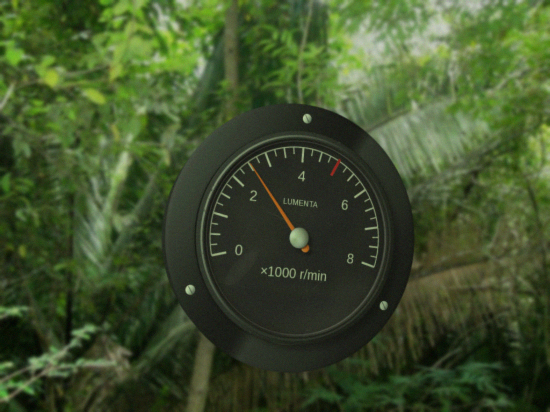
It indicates {"value": 2500, "unit": "rpm"}
